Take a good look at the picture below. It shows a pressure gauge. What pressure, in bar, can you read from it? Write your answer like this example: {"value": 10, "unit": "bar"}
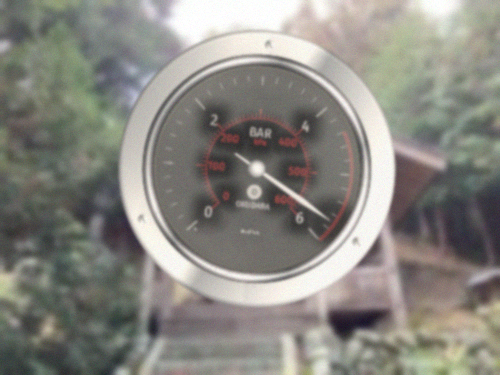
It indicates {"value": 5.7, "unit": "bar"}
